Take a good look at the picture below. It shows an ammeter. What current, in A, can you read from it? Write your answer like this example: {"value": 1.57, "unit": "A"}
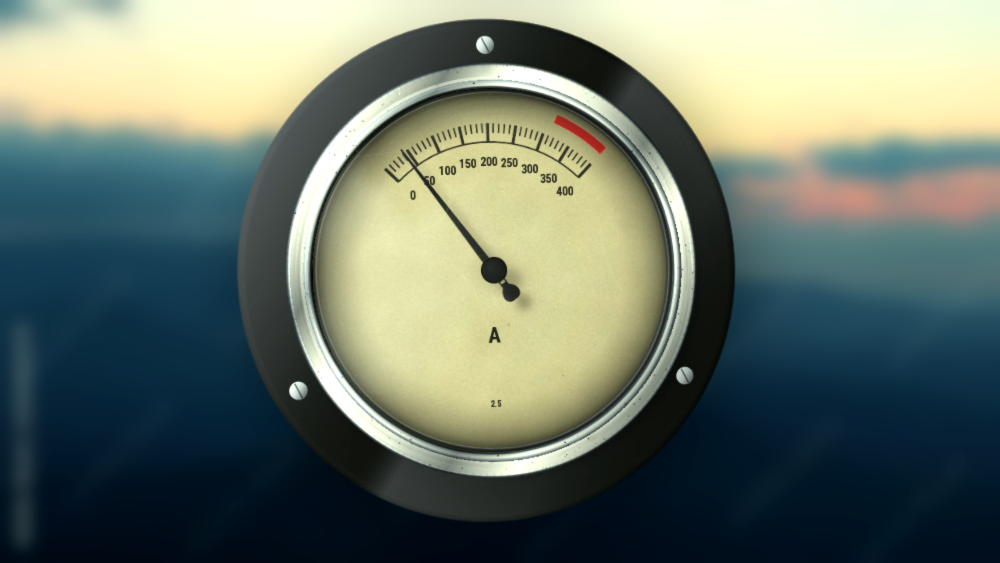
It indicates {"value": 40, "unit": "A"}
